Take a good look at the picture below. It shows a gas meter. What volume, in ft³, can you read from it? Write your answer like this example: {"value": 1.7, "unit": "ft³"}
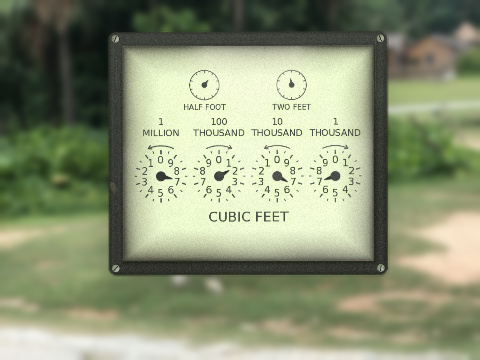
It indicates {"value": 716700, "unit": "ft³"}
